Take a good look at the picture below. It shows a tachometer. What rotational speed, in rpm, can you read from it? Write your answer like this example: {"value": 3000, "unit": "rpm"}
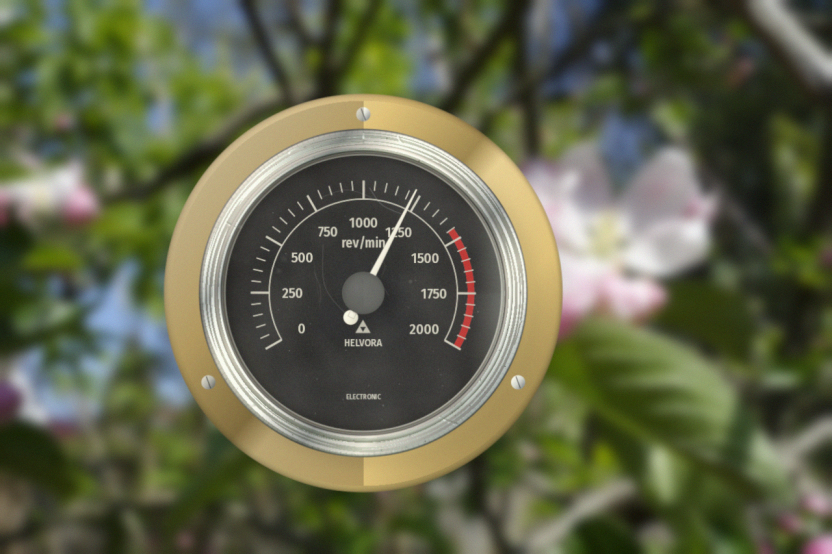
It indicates {"value": 1225, "unit": "rpm"}
